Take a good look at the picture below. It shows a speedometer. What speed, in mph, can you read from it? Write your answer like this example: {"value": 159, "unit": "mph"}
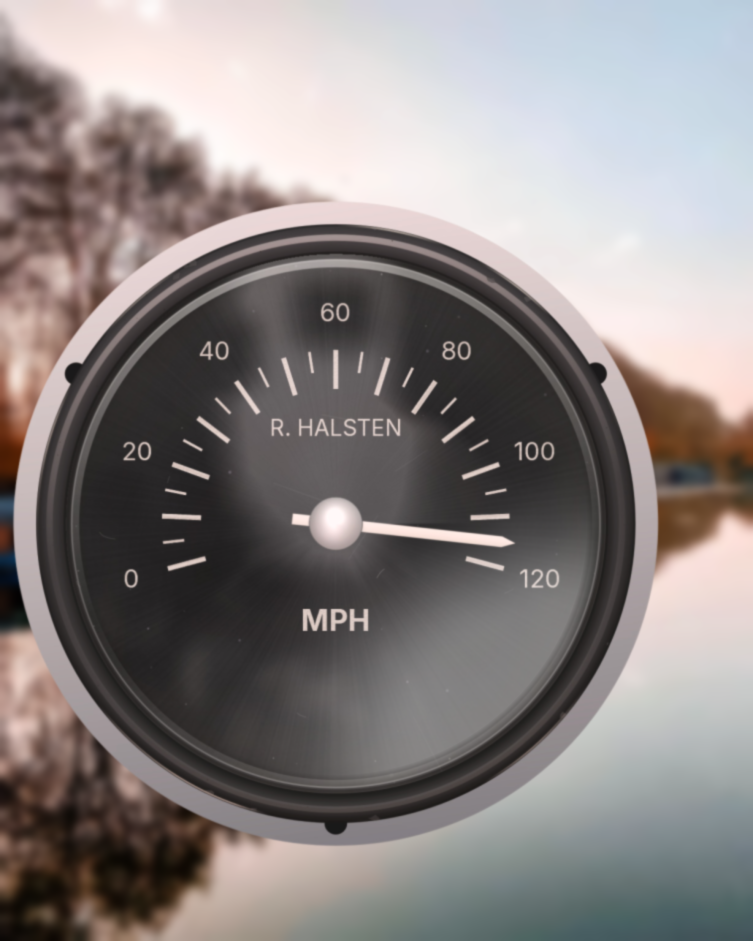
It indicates {"value": 115, "unit": "mph"}
